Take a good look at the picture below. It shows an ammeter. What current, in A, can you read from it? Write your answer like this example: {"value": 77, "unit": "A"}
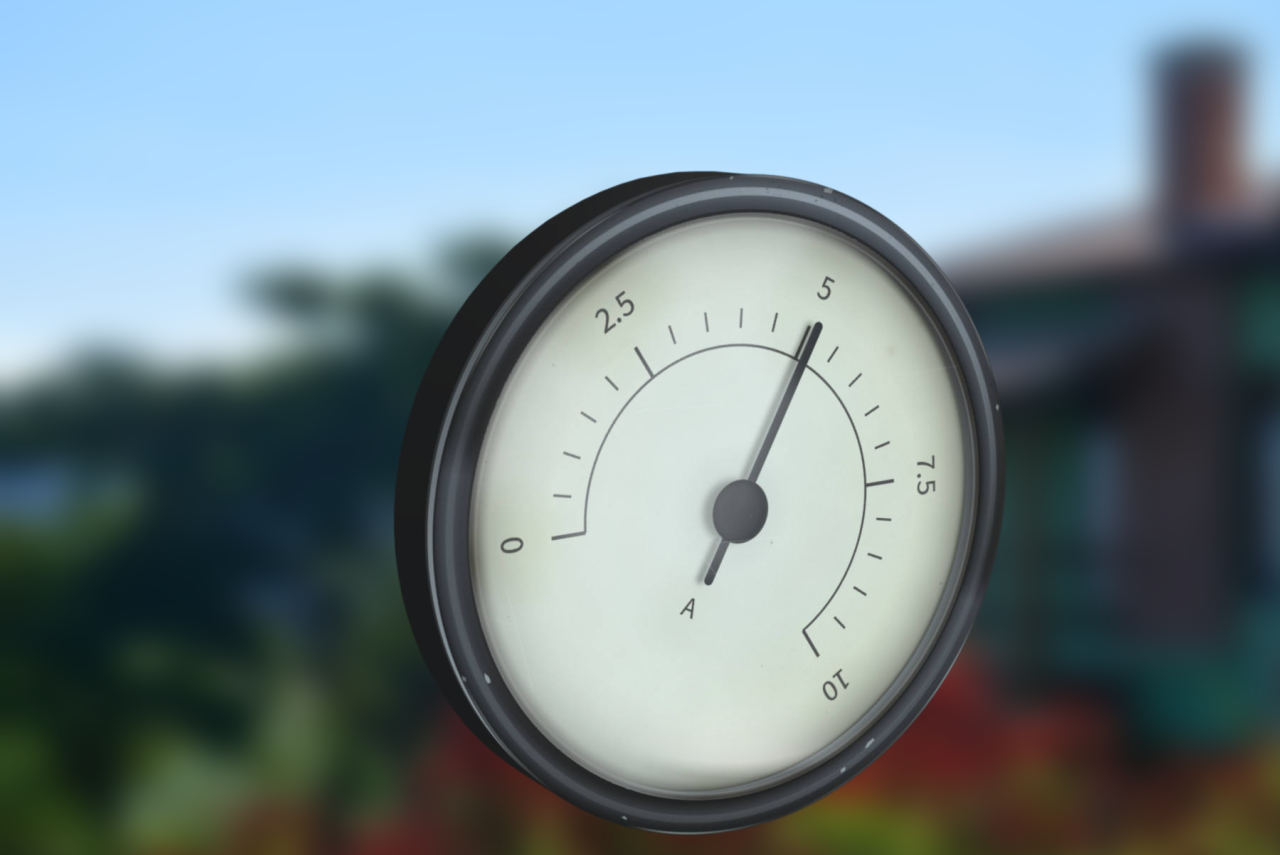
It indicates {"value": 5, "unit": "A"}
